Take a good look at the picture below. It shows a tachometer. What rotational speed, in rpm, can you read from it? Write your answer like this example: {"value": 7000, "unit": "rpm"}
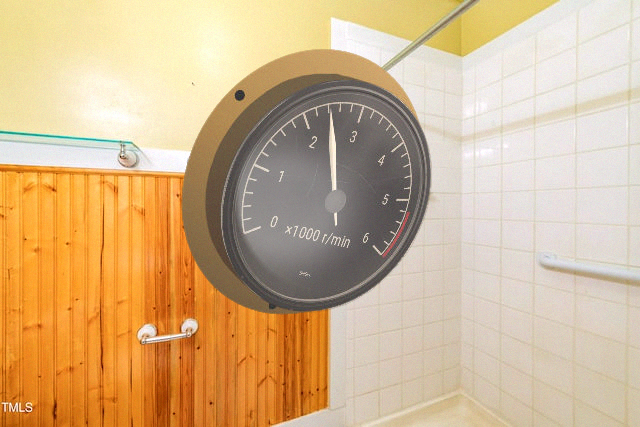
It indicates {"value": 2400, "unit": "rpm"}
